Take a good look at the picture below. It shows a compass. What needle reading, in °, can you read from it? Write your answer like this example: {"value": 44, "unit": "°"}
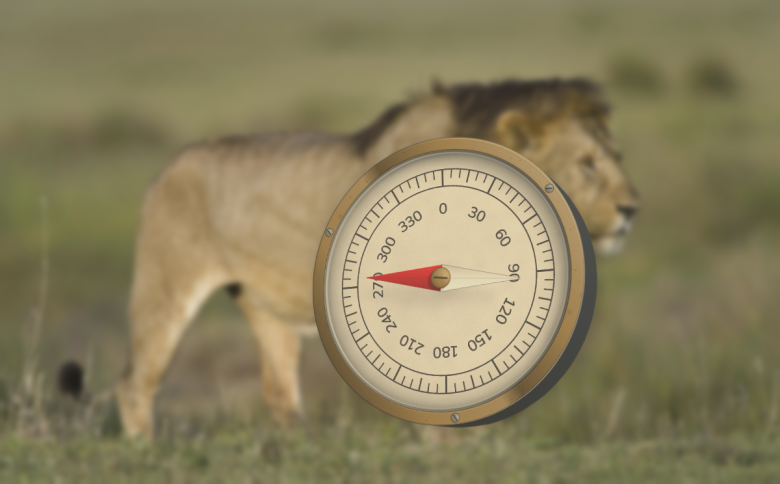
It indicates {"value": 275, "unit": "°"}
